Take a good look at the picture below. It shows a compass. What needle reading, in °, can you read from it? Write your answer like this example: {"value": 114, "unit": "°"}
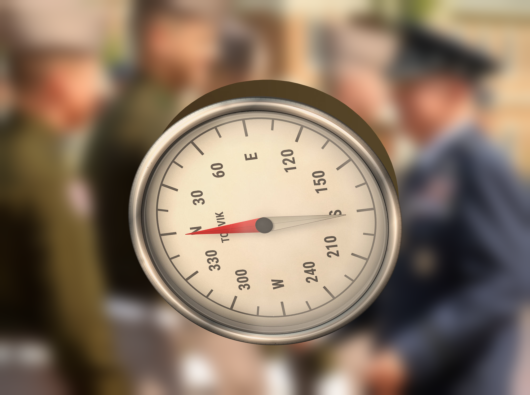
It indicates {"value": 0, "unit": "°"}
